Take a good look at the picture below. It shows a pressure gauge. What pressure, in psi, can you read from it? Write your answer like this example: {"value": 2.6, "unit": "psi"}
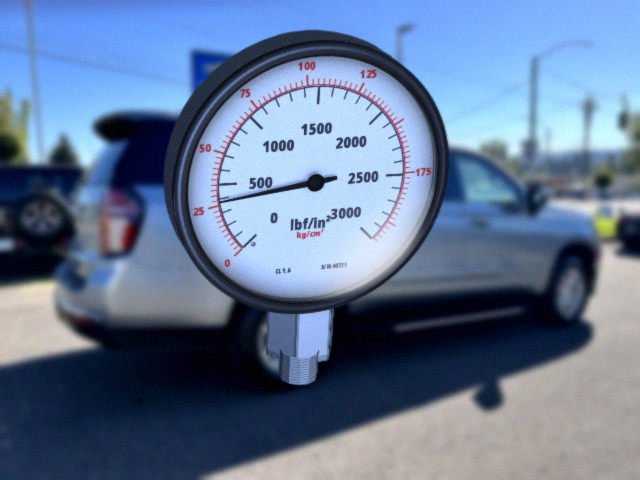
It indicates {"value": 400, "unit": "psi"}
